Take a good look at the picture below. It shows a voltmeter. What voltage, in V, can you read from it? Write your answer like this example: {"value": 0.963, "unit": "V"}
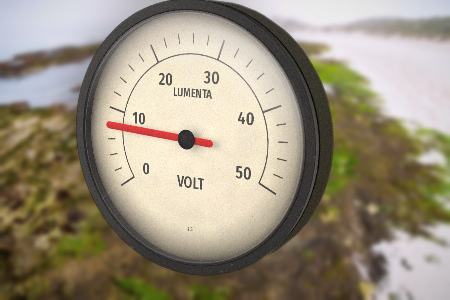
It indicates {"value": 8, "unit": "V"}
